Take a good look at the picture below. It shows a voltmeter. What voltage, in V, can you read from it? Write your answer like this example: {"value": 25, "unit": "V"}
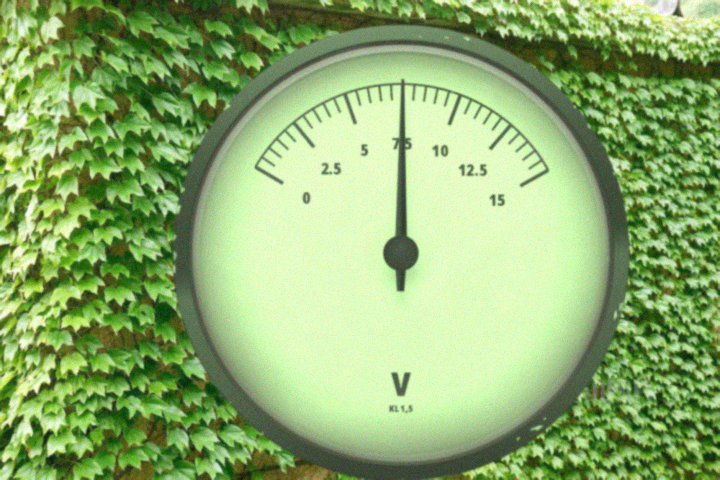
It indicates {"value": 7.5, "unit": "V"}
